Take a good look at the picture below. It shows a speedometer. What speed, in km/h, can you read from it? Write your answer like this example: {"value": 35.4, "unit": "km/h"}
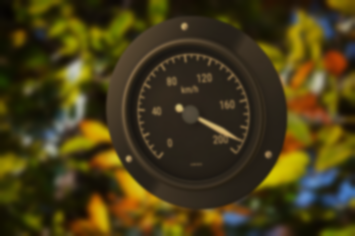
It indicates {"value": 190, "unit": "km/h"}
